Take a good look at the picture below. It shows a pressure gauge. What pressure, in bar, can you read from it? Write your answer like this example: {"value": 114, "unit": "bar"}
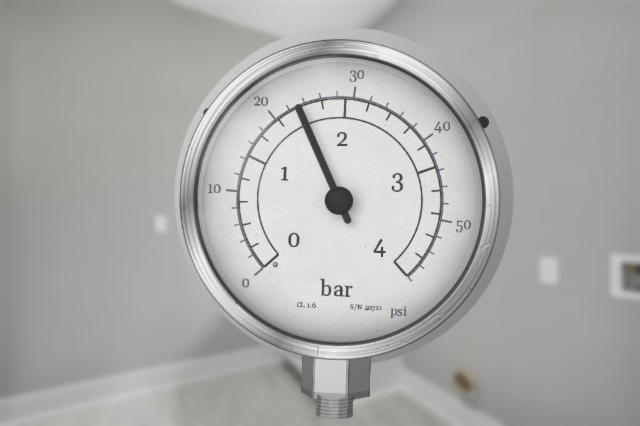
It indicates {"value": 1.6, "unit": "bar"}
